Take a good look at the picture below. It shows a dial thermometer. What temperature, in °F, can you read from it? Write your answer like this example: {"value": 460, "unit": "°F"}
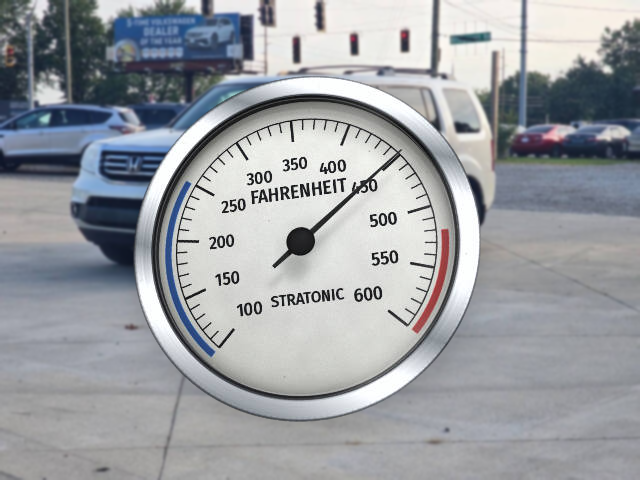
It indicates {"value": 450, "unit": "°F"}
